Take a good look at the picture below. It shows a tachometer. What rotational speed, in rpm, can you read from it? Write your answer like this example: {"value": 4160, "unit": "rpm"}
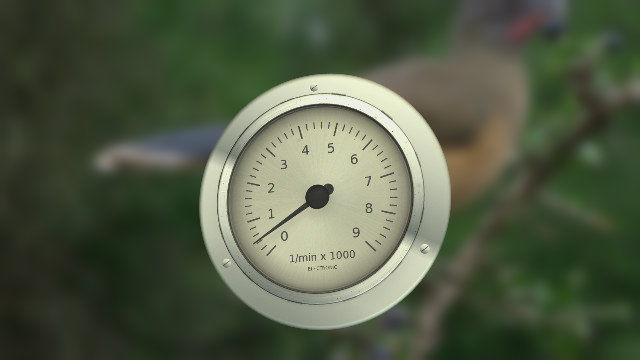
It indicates {"value": 400, "unit": "rpm"}
